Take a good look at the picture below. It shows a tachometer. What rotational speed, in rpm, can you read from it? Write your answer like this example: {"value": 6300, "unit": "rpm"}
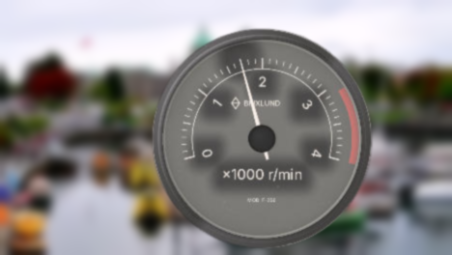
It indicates {"value": 1700, "unit": "rpm"}
